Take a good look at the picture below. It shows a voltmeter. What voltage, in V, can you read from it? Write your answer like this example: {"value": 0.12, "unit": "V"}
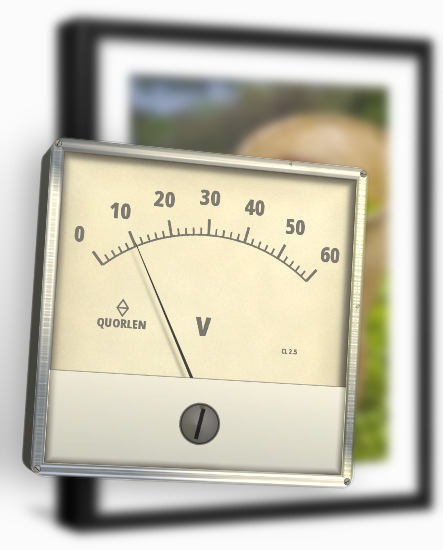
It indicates {"value": 10, "unit": "V"}
